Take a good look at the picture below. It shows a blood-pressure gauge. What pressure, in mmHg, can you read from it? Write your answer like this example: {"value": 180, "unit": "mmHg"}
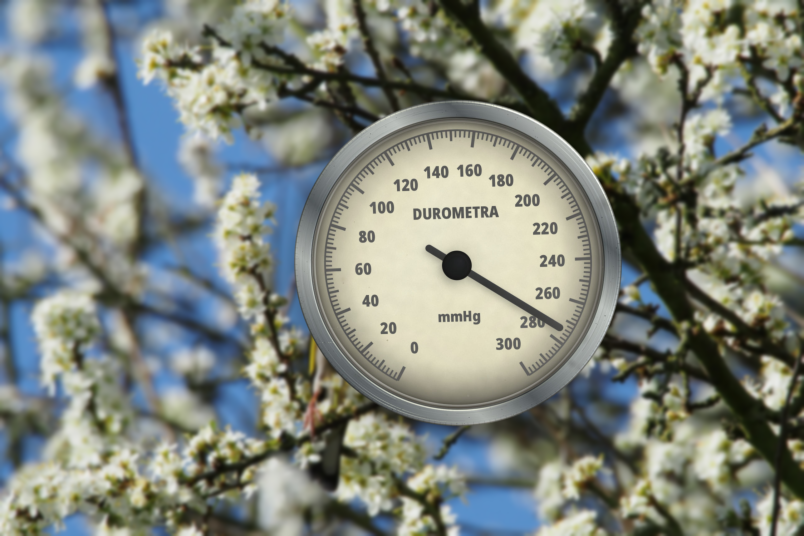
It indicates {"value": 274, "unit": "mmHg"}
